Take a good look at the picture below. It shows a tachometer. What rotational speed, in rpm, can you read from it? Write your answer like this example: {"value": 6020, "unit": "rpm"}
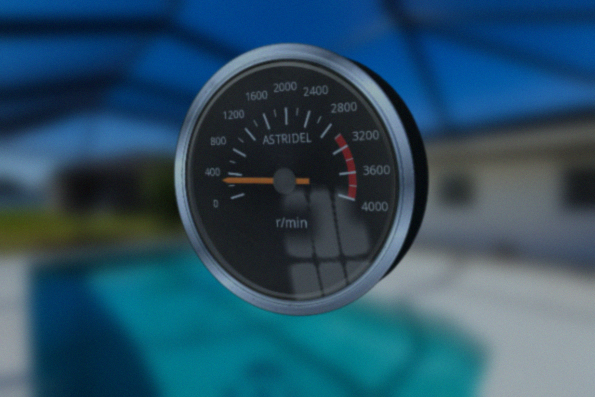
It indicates {"value": 300, "unit": "rpm"}
